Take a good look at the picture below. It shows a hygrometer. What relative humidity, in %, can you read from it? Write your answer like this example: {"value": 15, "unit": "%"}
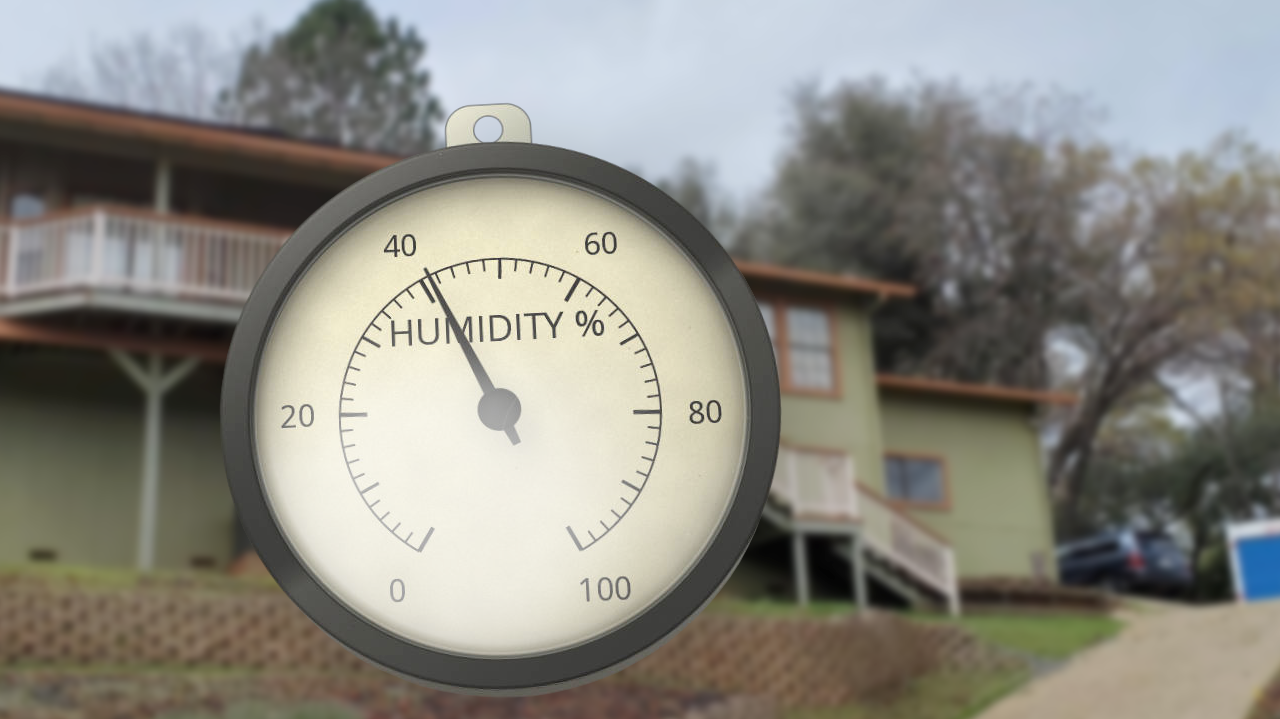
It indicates {"value": 41, "unit": "%"}
